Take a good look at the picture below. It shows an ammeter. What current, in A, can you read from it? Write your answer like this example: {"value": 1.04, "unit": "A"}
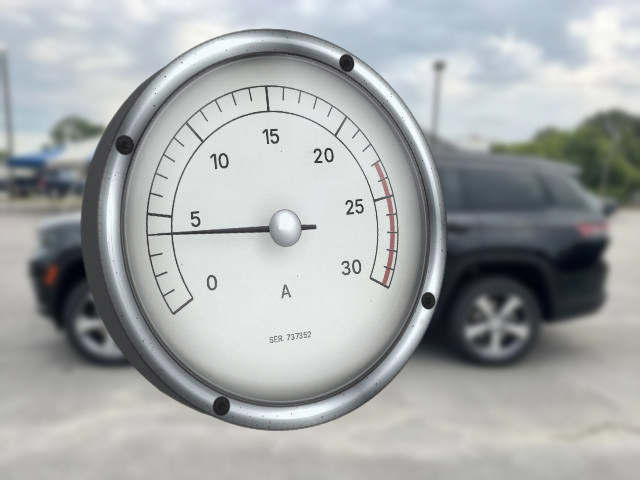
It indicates {"value": 4, "unit": "A"}
